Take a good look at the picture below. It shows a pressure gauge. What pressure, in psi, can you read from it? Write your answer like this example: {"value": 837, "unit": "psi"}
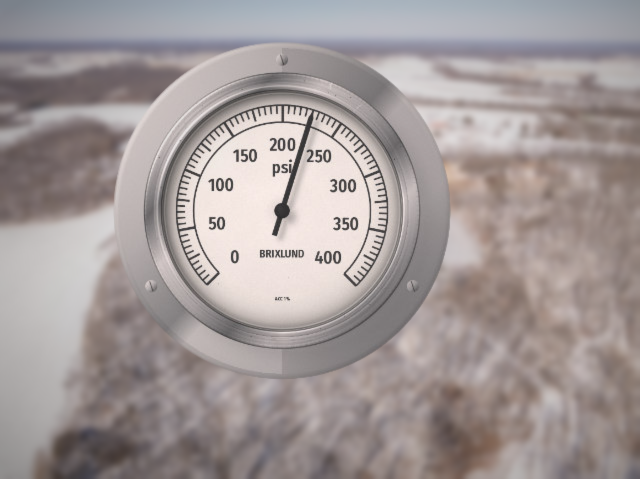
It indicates {"value": 225, "unit": "psi"}
